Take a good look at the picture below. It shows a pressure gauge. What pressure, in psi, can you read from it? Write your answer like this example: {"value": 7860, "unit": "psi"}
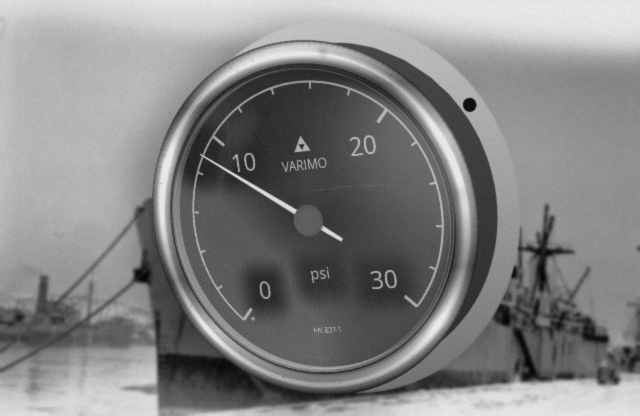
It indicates {"value": 9, "unit": "psi"}
